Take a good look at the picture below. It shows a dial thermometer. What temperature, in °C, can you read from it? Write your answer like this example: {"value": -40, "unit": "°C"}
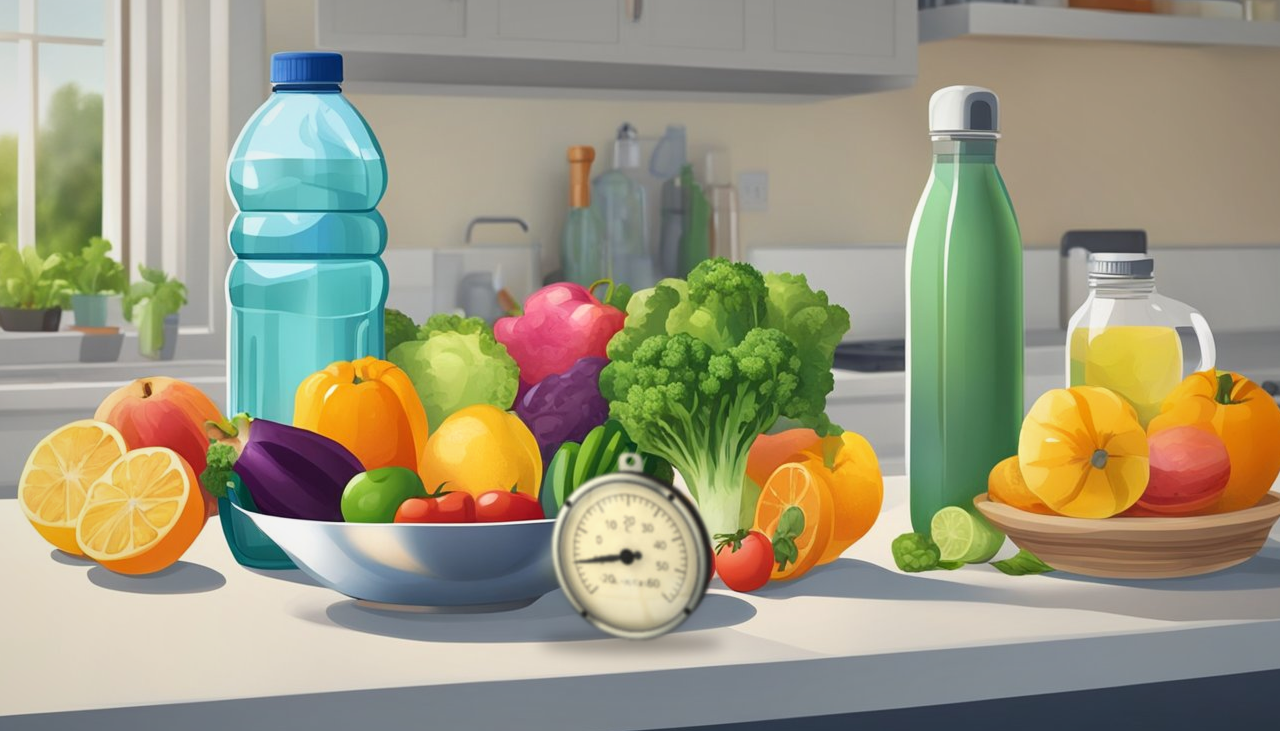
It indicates {"value": -10, "unit": "°C"}
